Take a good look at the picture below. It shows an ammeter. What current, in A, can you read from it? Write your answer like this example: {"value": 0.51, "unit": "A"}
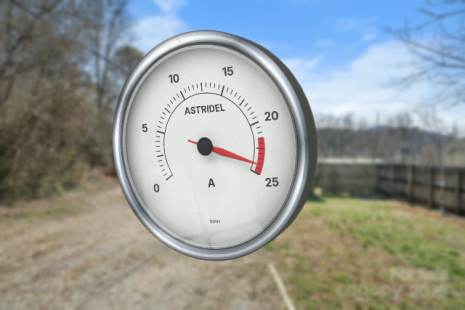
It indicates {"value": 24, "unit": "A"}
